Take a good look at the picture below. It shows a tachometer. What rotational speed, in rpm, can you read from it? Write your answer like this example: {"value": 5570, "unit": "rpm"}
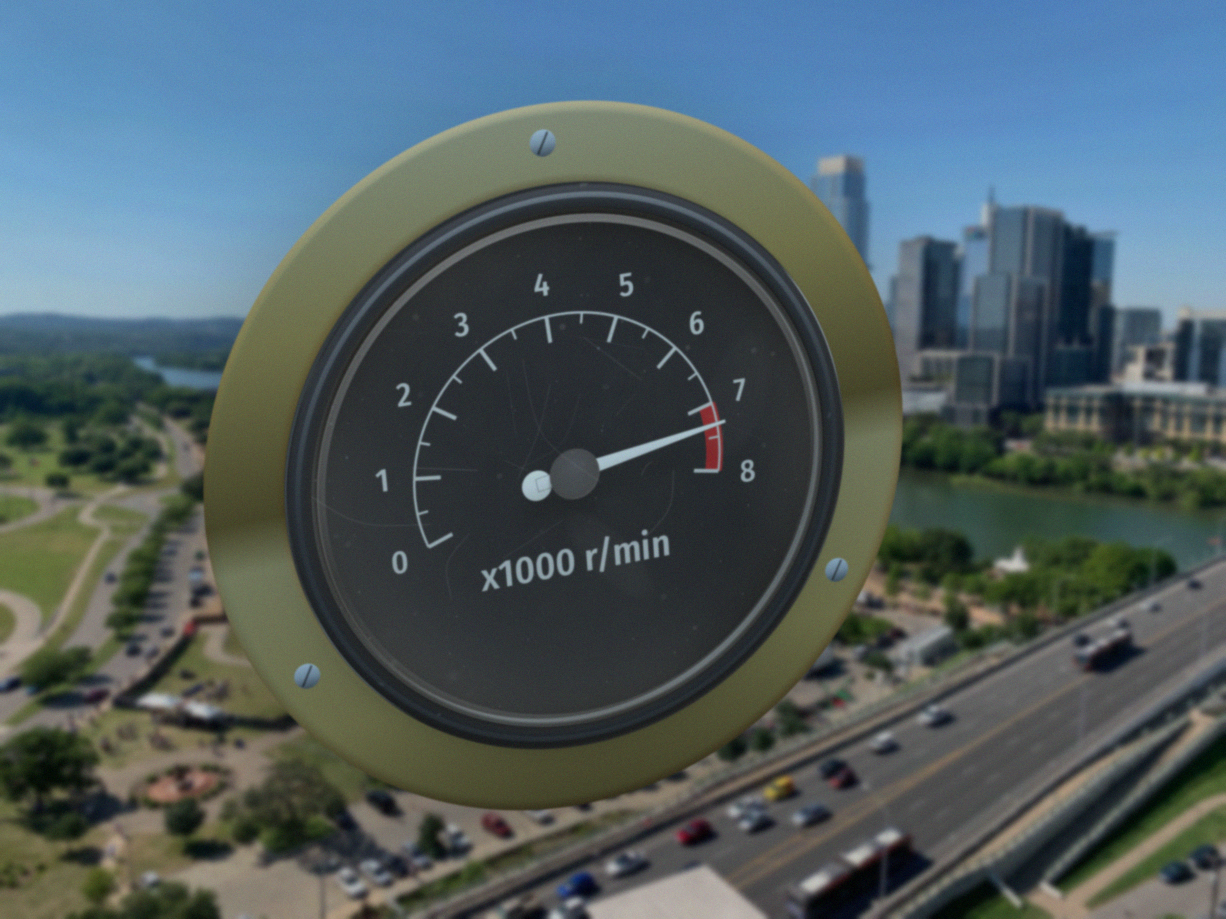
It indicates {"value": 7250, "unit": "rpm"}
